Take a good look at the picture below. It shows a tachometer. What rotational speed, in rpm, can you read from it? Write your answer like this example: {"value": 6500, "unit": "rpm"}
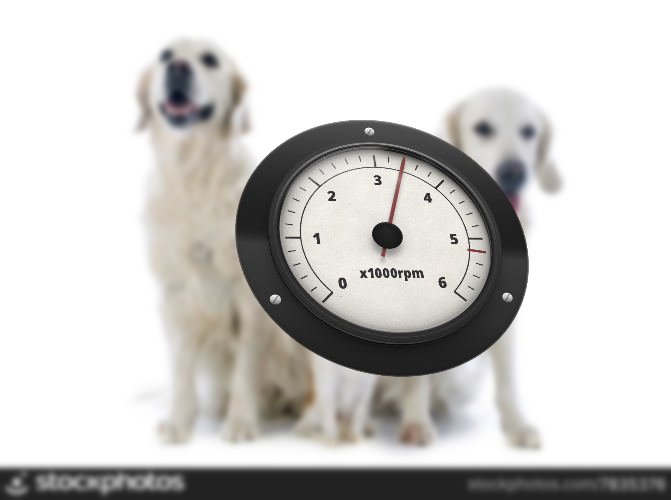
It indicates {"value": 3400, "unit": "rpm"}
